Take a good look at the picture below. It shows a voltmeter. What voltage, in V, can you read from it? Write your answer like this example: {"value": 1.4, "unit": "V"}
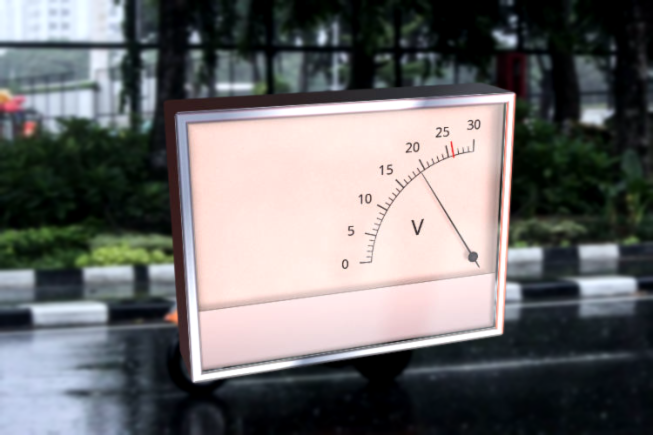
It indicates {"value": 19, "unit": "V"}
